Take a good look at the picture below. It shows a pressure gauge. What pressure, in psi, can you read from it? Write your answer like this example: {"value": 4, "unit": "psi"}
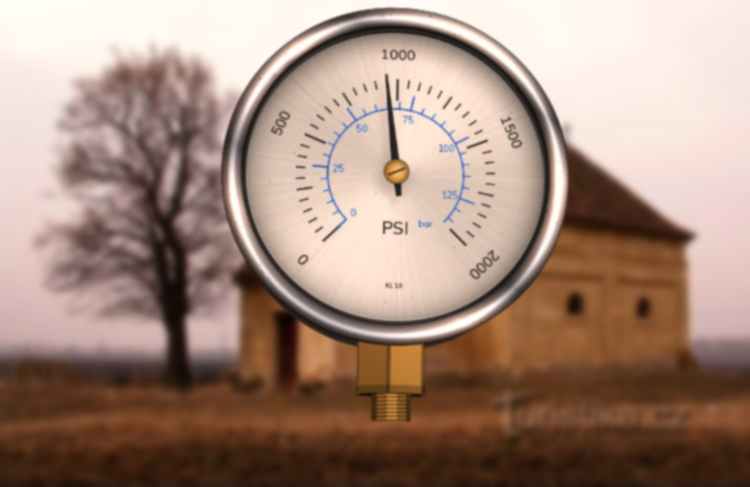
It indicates {"value": 950, "unit": "psi"}
